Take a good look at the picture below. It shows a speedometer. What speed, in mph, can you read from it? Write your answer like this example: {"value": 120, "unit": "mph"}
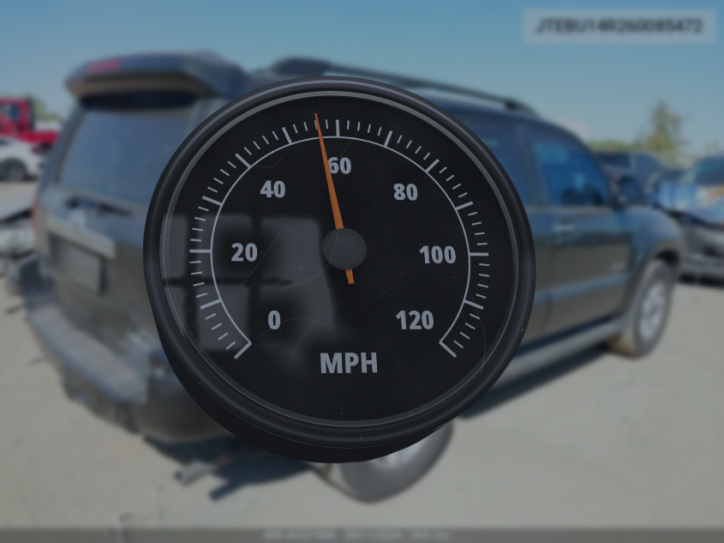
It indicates {"value": 56, "unit": "mph"}
